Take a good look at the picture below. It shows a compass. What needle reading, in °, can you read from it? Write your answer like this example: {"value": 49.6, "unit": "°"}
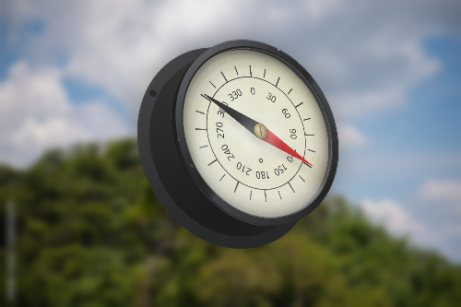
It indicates {"value": 120, "unit": "°"}
